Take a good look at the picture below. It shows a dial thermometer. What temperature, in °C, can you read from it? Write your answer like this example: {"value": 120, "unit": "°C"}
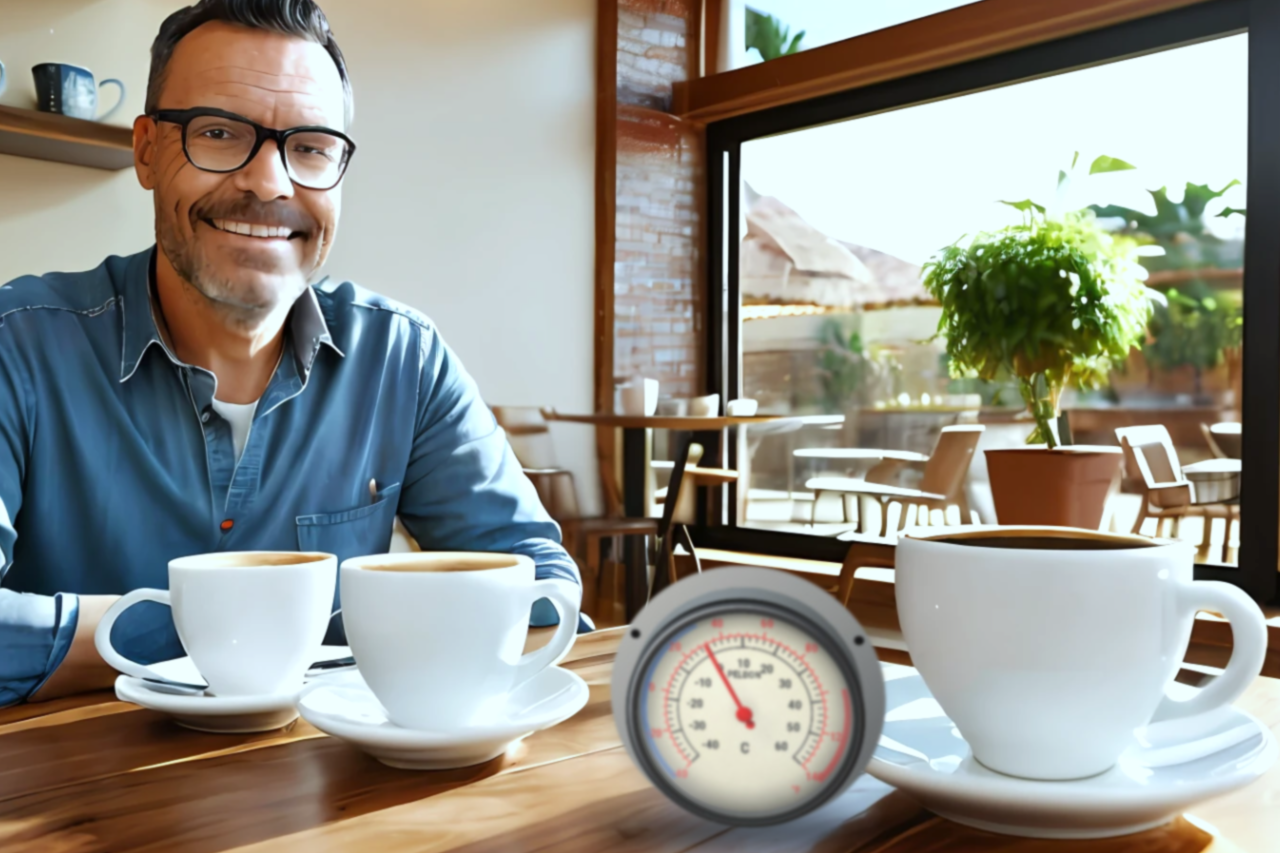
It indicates {"value": 0, "unit": "°C"}
